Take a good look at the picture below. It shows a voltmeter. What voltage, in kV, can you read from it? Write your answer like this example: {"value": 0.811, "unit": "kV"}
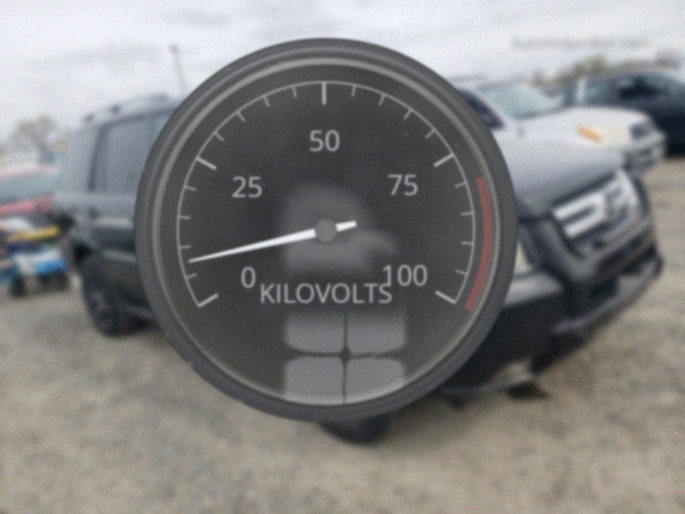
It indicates {"value": 7.5, "unit": "kV"}
